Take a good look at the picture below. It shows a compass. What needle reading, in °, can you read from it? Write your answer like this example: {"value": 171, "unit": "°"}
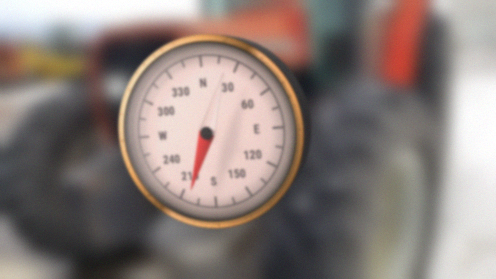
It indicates {"value": 202.5, "unit": "°"}
